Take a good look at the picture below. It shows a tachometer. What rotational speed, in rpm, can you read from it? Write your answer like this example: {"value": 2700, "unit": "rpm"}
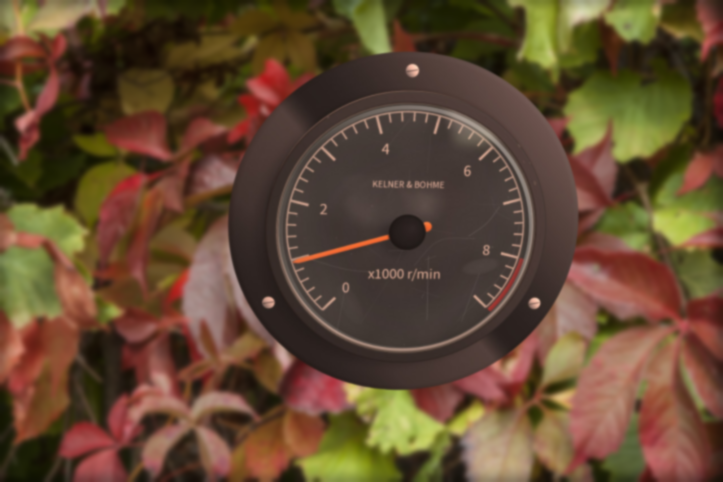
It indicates {"value": 1000, "unit": "rpm"}
